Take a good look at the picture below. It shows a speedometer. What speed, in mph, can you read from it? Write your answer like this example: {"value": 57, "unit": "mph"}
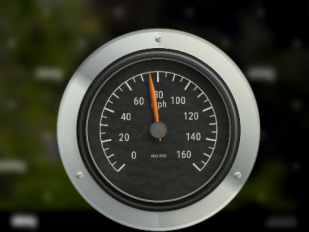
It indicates {"value": 75, "unit": "mph"}
